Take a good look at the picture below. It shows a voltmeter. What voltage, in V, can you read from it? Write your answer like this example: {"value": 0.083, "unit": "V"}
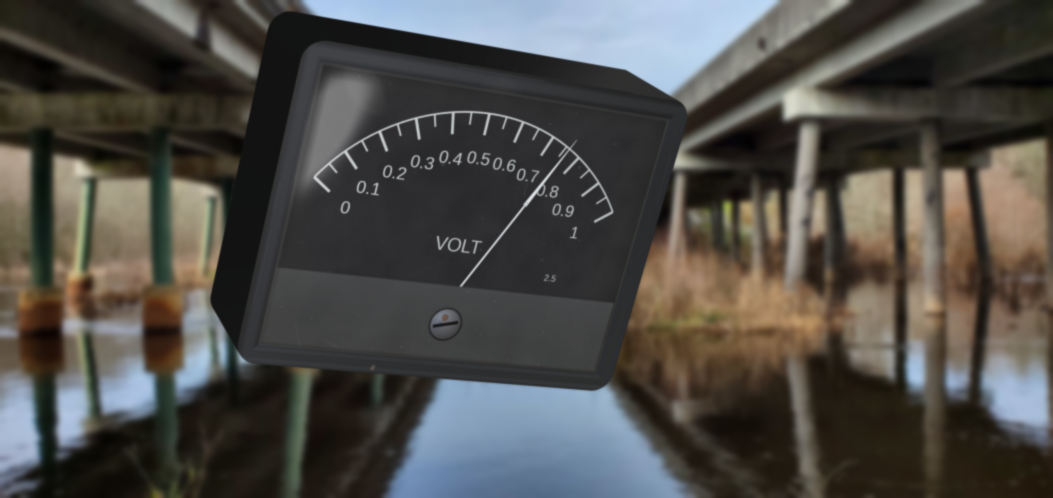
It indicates {"value": 0.75, "unit": "V"}
